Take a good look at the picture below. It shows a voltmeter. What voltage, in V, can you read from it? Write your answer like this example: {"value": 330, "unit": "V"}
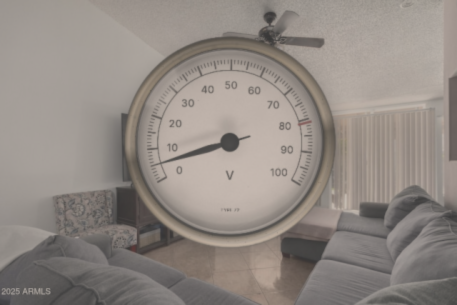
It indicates {"value": 5, "unit": "V"}
